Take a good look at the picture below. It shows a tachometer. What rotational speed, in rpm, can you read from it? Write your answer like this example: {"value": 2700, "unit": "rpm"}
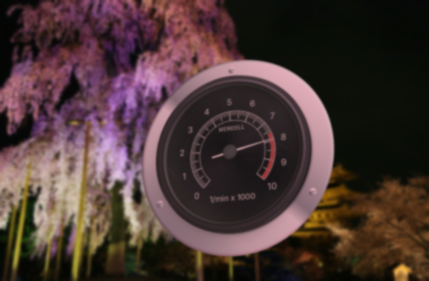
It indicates {"value": 8000, "unit": "rpm"}
